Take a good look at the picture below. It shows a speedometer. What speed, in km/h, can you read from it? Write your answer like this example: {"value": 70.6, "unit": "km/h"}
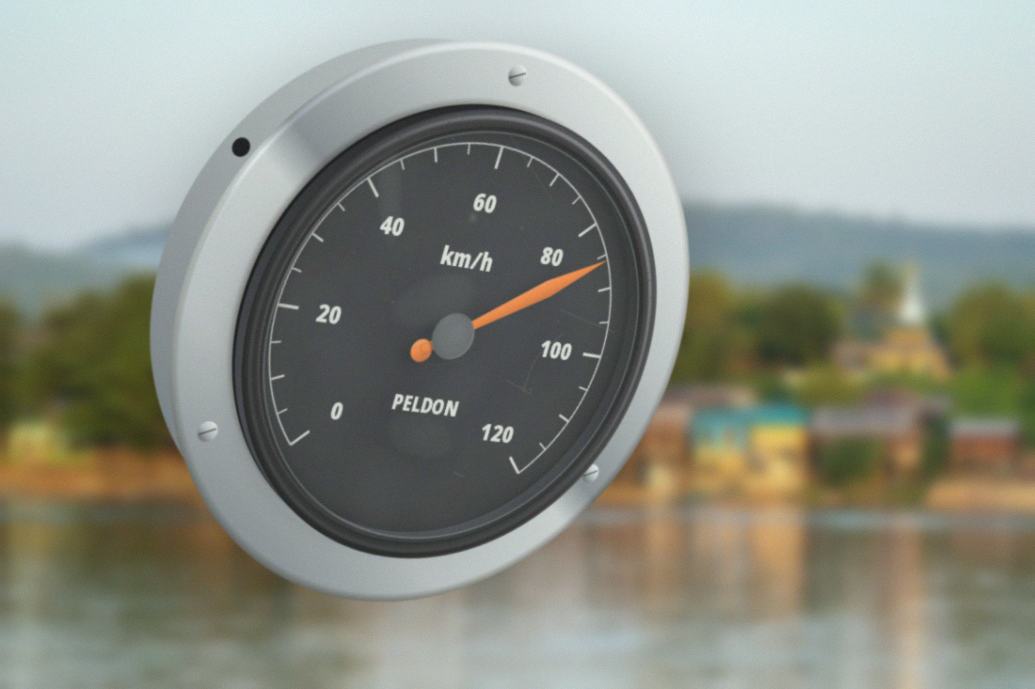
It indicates {"value": 85, "unit": "km/h"}
